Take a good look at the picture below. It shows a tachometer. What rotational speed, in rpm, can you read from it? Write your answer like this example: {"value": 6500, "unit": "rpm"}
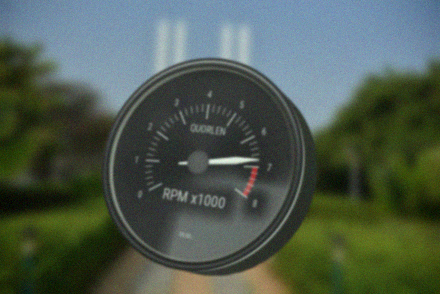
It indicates {"value": 6800, "unit": "rpm"}
